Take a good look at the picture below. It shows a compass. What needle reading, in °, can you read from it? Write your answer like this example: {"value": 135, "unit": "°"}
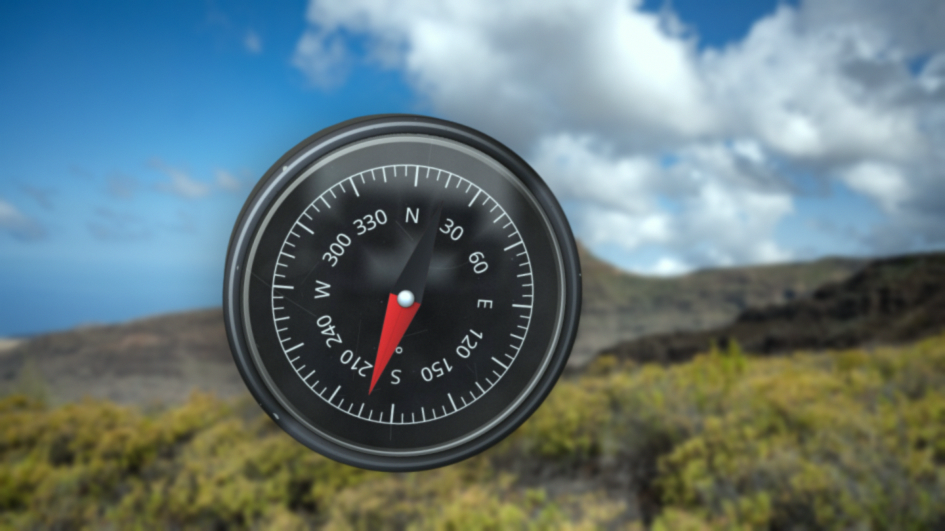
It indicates {"value": 195, "unit": "°"}
